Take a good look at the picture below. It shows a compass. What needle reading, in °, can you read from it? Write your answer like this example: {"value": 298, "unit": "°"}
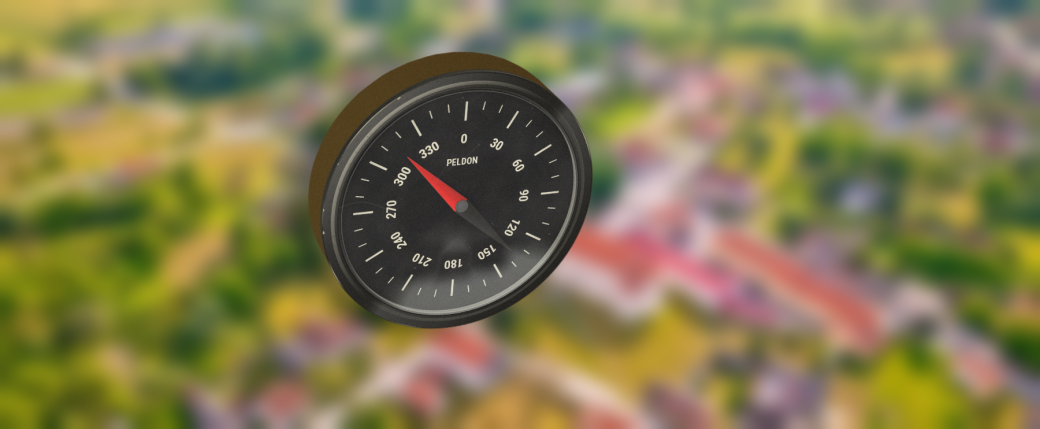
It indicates {"value": 315, "unit": "°"}
